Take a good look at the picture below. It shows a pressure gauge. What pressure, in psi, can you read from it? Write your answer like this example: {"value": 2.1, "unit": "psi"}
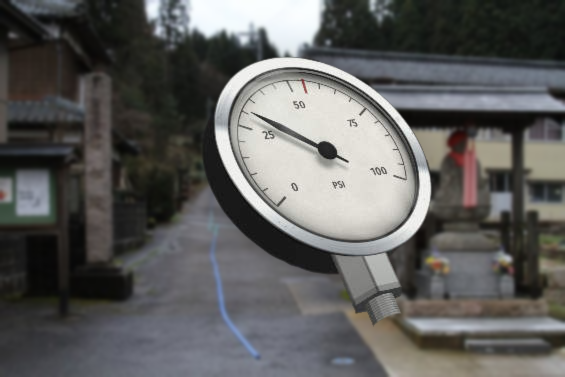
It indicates {"value": 30, "unit": "psi"}
